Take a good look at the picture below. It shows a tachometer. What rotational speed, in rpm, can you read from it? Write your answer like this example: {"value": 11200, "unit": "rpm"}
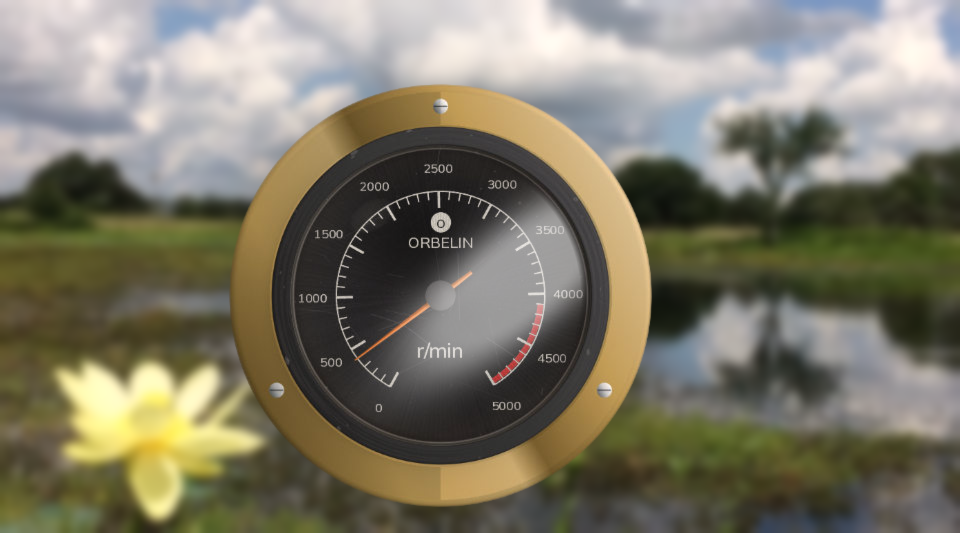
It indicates {"value": 400, "unit": "rpm"}
